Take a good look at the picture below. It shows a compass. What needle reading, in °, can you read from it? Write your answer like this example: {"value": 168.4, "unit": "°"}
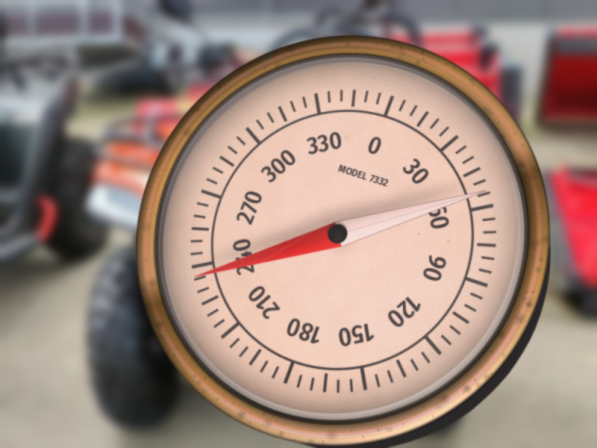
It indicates {"value": 235, "unit": "°"}
